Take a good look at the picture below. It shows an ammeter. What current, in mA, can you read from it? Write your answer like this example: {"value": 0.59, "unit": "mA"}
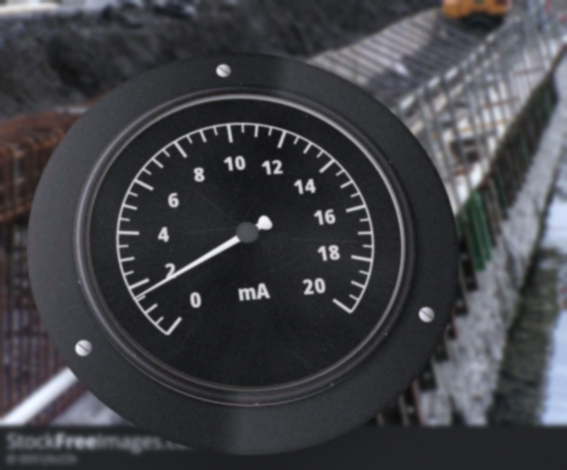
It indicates {"value": 1.5, "unit": "mA"}
